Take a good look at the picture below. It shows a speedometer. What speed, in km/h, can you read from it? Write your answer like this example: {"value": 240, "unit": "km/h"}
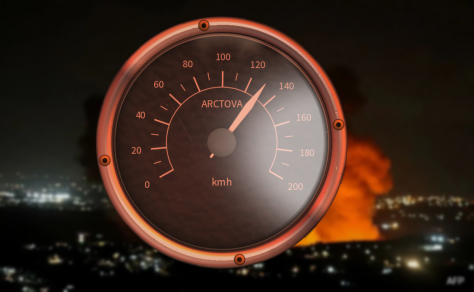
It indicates {"value": 130, "unit": "km/h"}
